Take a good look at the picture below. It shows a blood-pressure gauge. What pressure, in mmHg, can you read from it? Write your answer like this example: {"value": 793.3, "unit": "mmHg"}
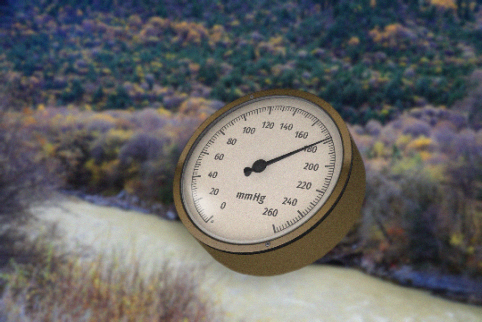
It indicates {"value": 180, "unit": "mmHg"}
